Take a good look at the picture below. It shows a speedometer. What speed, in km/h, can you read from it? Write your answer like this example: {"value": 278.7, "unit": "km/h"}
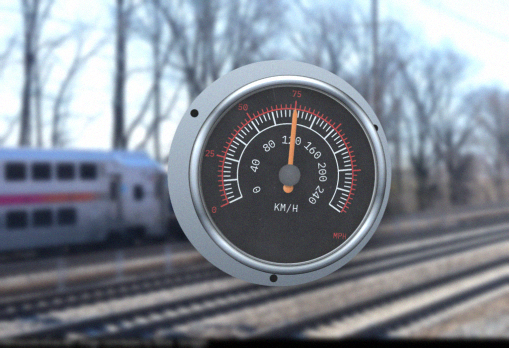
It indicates {"value": 120, "unit": "km/h"}
